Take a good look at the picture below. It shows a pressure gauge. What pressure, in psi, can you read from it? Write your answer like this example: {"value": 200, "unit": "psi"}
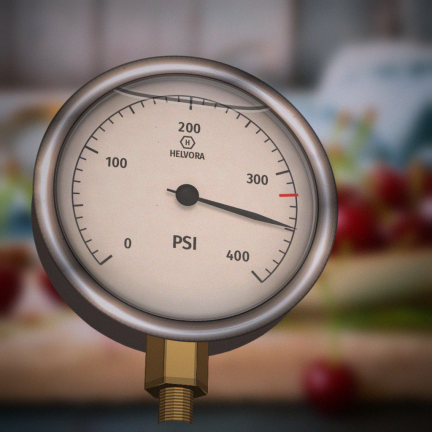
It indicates {"value": 350, "unit": "psi"}
